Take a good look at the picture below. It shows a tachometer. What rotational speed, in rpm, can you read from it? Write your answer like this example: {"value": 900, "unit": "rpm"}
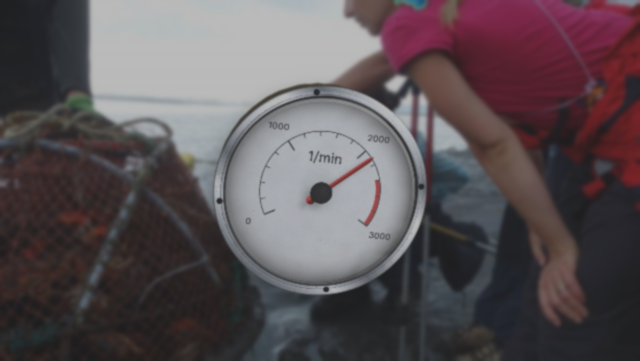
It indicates {"value": 2100, "unit": "rpm"}
